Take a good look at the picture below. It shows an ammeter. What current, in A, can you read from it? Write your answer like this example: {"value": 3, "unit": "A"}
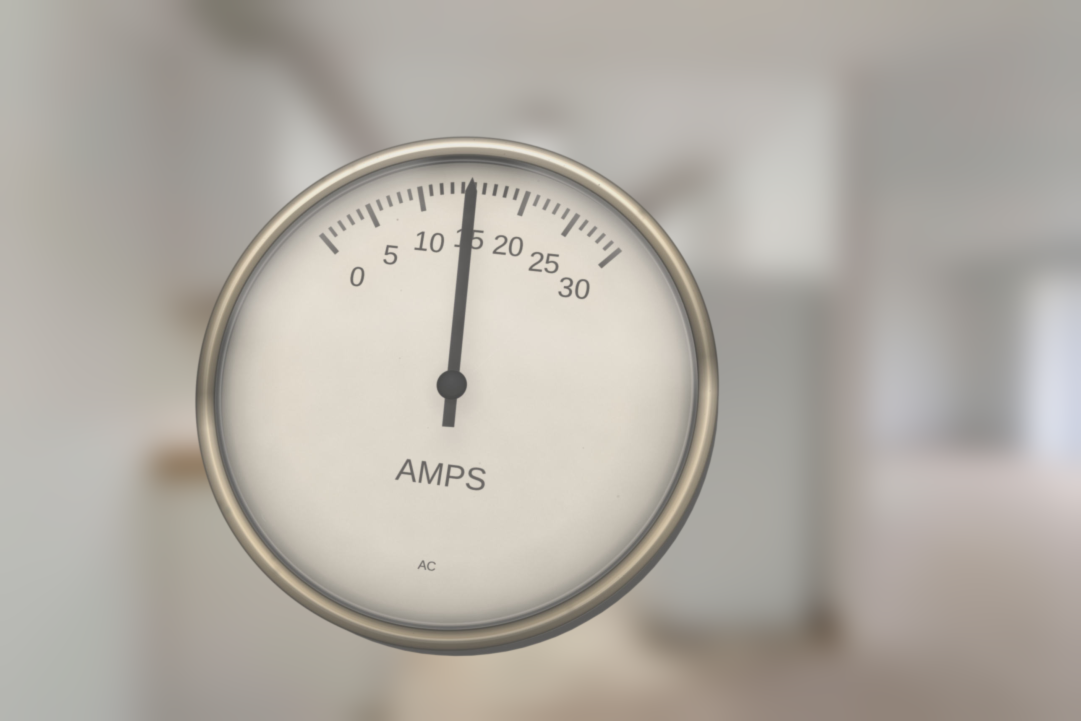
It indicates {"value": 15, "unit": "A"}
